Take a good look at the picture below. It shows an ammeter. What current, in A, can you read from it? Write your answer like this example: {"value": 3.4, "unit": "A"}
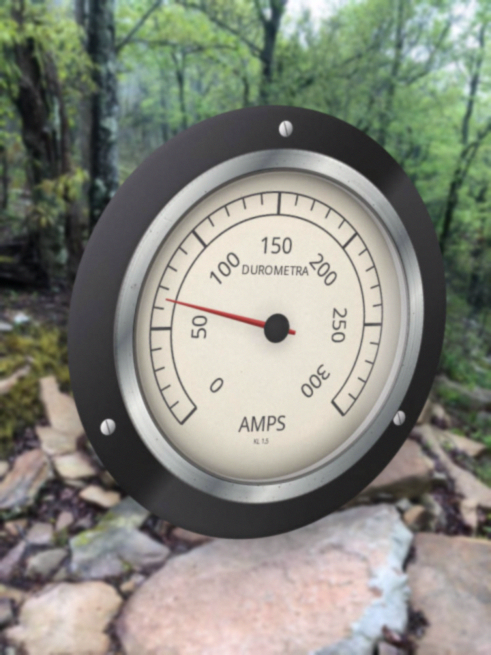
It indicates {"value": 65, "unit": "A"}
